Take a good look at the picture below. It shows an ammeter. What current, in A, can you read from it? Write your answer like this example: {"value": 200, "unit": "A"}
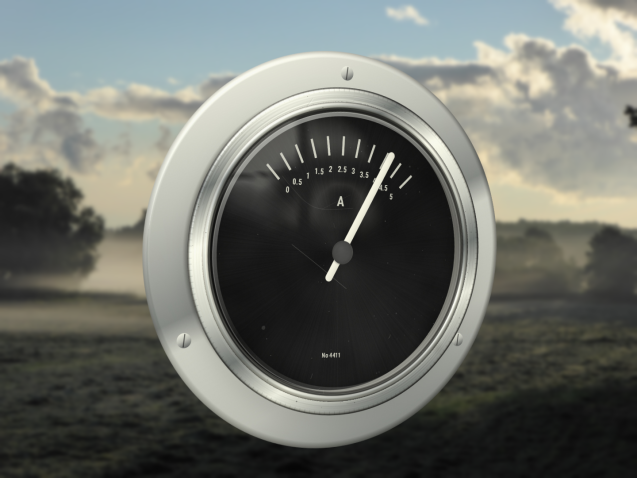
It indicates {"value": 4, "unit": "A"}
